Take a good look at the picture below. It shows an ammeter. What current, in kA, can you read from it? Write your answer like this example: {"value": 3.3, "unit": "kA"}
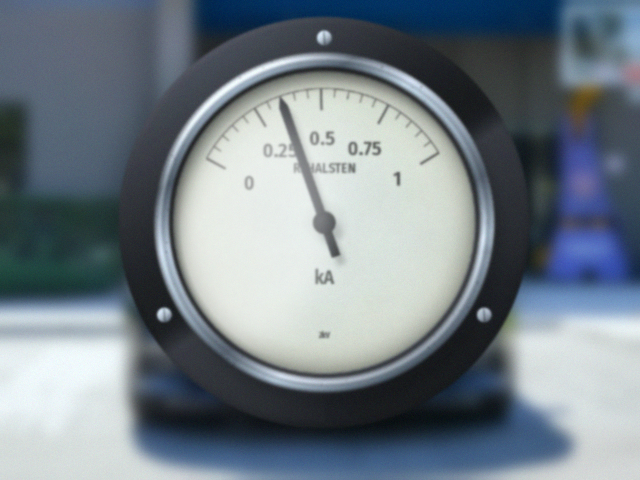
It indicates {"value": 0.35, "unit": "kA"}
